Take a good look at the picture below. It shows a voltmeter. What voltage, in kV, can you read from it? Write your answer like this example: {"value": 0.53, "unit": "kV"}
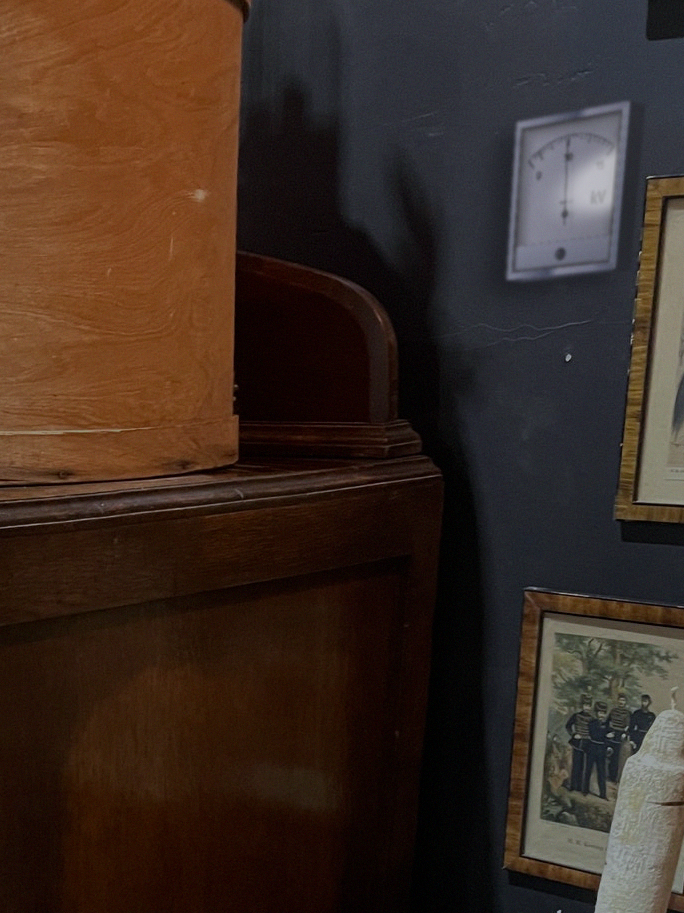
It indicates {"value": 10, "unit": "kV"}
